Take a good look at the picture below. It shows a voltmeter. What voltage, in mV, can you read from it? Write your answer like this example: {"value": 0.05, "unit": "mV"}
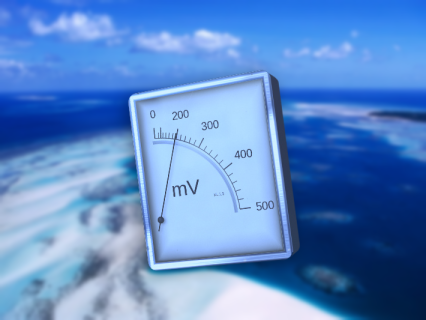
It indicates {"value": 200, "unit": "mV"}
